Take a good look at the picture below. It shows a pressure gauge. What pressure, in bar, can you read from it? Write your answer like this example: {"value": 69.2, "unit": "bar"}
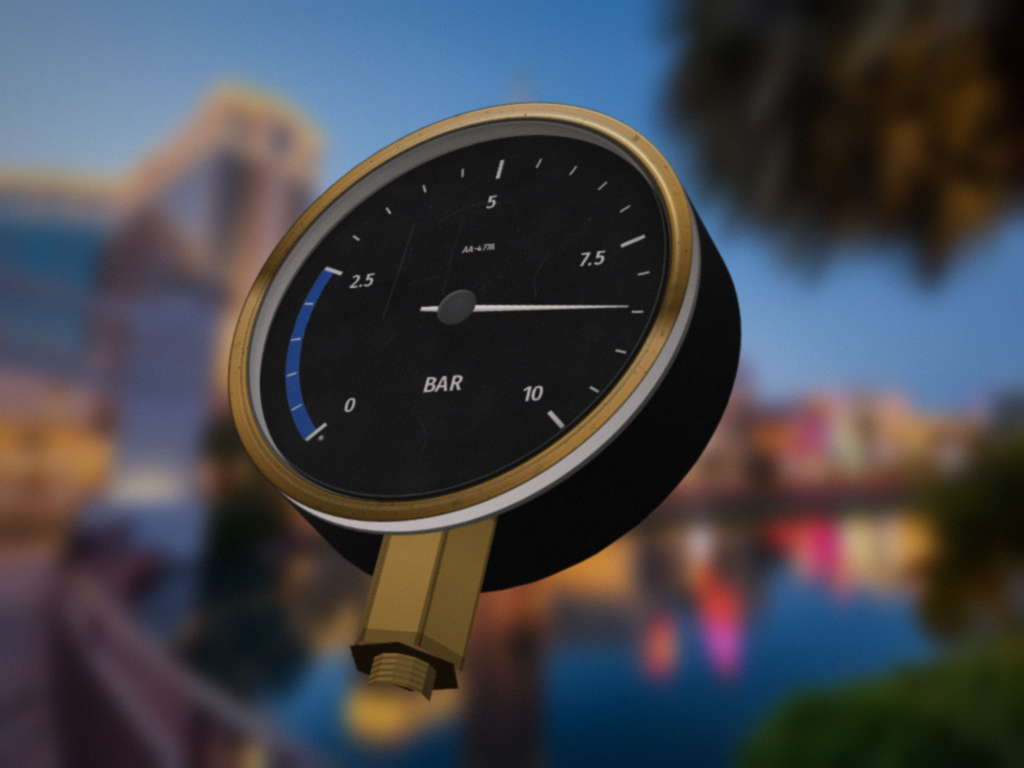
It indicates {"value": 8.5, "unit": "bar"}
